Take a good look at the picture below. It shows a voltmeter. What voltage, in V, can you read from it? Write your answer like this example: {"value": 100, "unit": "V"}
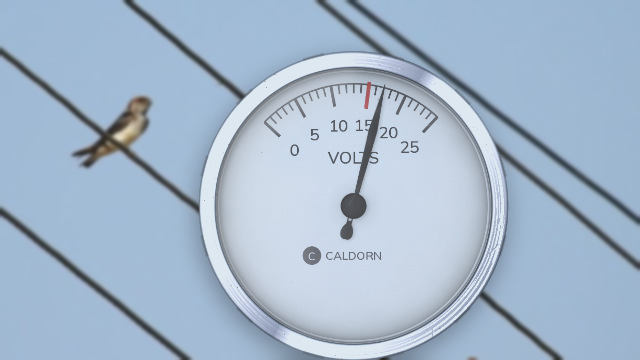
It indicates {"value": 17, "unit": "V"}
